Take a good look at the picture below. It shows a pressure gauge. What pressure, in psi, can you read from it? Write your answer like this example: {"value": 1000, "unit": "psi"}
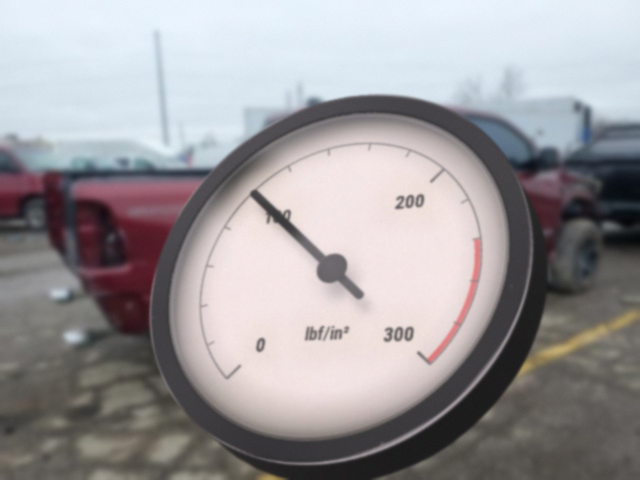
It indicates {"value": 100, "unit": "psi"}
